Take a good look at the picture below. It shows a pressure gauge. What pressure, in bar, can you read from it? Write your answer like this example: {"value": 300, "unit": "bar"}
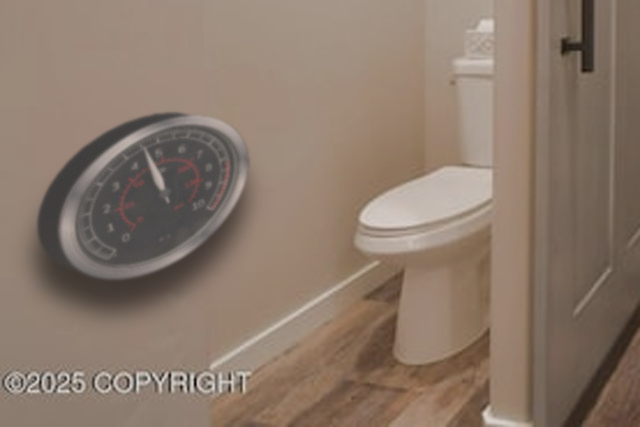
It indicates {"value": 4.5, "unit": "bar"}
